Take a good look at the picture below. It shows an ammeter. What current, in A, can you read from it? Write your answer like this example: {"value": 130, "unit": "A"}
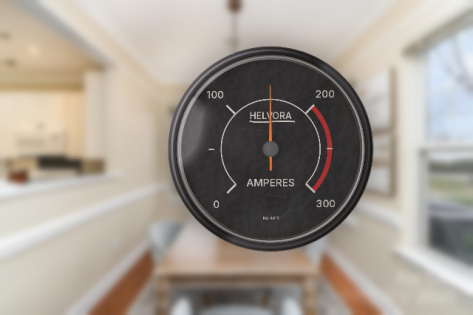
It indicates {"value": 150, "unit": "A"}
